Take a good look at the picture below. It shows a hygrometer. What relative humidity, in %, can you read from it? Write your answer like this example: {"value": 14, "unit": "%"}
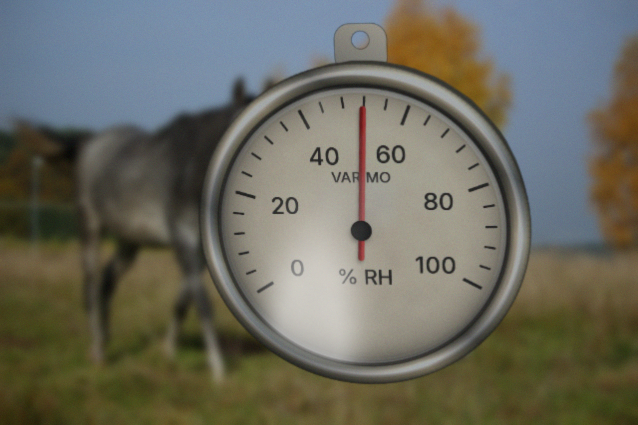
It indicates {"value": 52, "unit": "%"}
